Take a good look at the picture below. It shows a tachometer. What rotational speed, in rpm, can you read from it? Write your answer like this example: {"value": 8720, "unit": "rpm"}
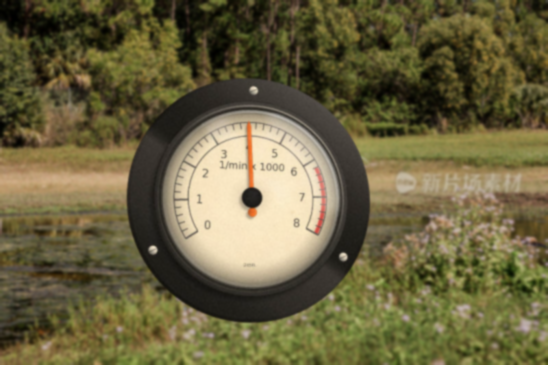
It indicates {"value": 4000, "unit": "rpm"}
